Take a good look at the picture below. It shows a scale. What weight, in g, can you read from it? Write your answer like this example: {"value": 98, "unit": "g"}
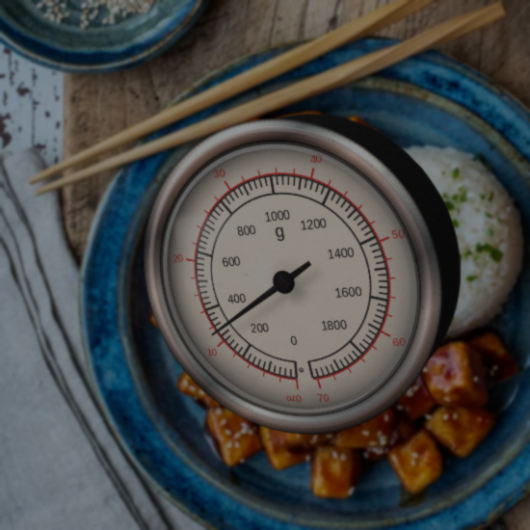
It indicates {"value": 320, "unit": "g"}
